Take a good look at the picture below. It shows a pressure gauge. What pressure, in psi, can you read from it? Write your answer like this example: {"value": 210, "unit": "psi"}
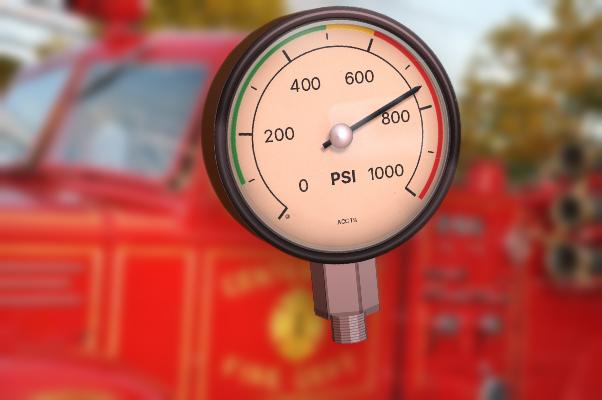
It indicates {"value": 750, "unit": "psi"}
